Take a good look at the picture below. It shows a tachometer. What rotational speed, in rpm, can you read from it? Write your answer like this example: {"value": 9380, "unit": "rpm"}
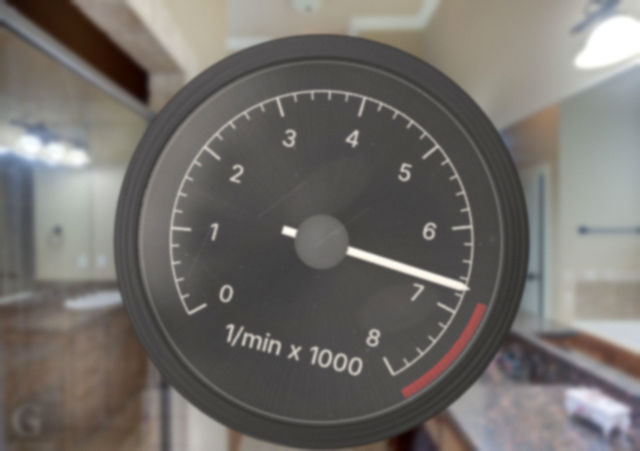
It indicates {"value": 6700, "unit": "rpm"}
